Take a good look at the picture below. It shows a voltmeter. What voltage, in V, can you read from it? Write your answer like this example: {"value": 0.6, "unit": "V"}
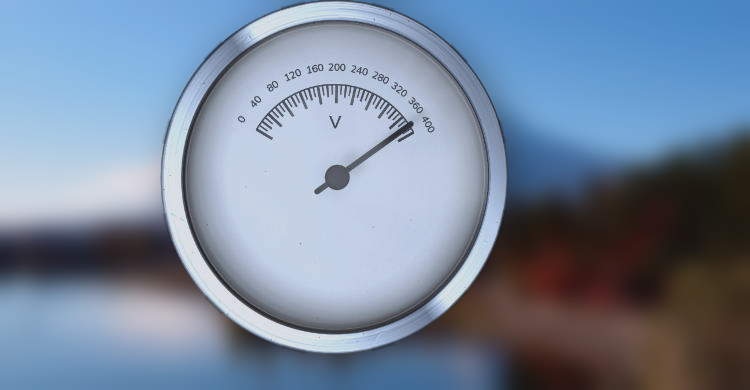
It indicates {"value": 380, "unit": "V"}
